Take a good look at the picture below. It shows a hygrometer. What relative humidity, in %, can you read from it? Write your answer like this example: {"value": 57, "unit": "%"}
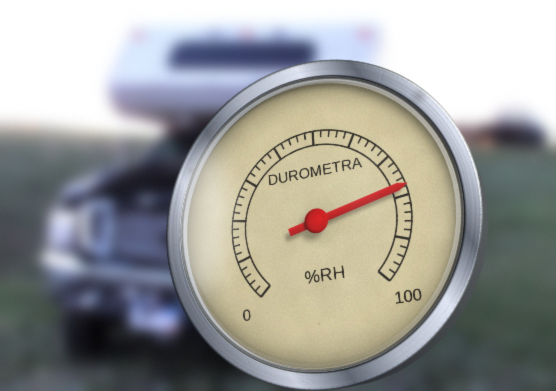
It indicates {"value": 78, "unit": "%"}
